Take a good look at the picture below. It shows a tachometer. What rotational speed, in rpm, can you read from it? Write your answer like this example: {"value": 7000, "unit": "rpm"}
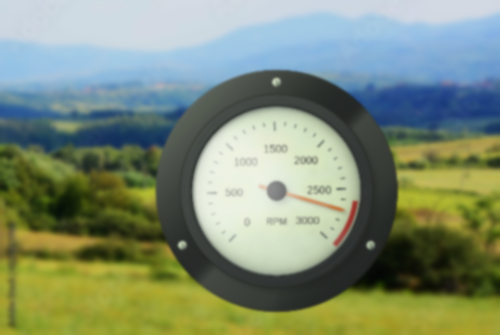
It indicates {"value": 2700, "unit": "rpm"}
